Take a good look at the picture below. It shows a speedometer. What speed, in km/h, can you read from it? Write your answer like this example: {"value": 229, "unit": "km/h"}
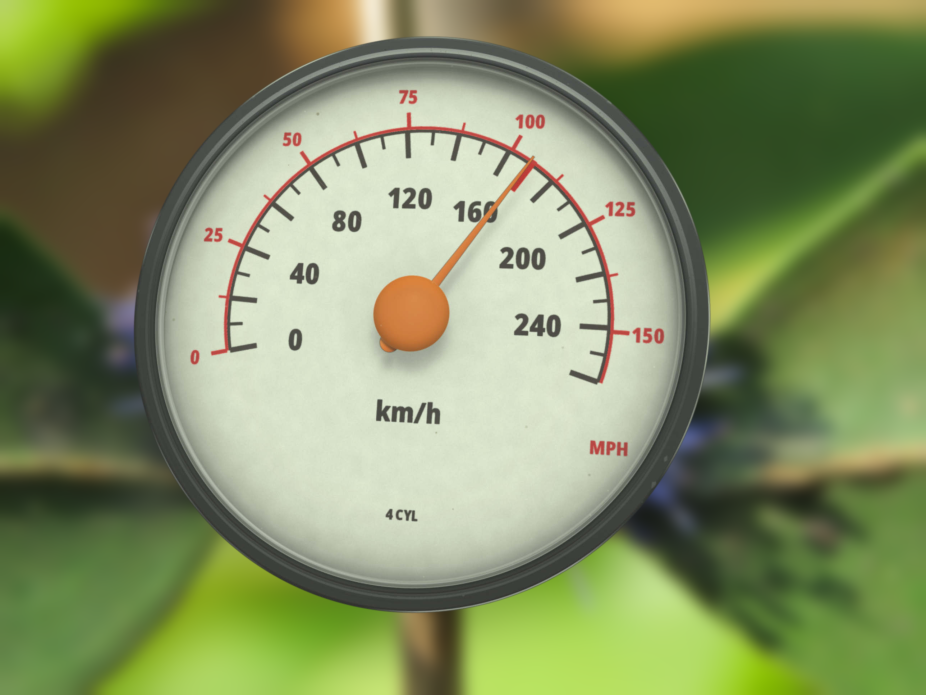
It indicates {"value": 170, "unit": "km/h"}
